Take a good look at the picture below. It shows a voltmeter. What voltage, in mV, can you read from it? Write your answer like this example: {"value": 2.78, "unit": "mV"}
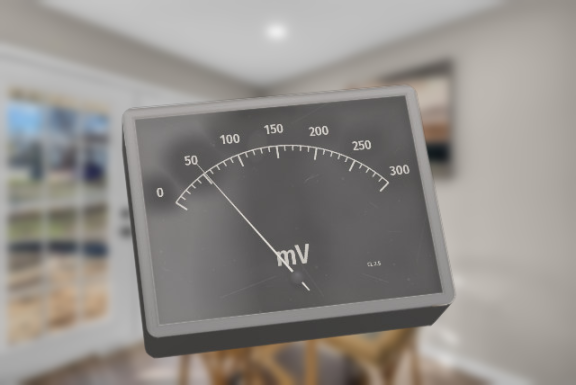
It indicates {"value": 50, "unit": "mV"}
